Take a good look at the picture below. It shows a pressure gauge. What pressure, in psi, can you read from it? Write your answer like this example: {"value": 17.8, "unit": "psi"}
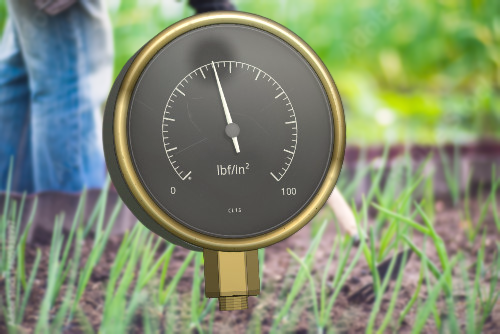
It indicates {"value": 44, "unit": "psi"}
